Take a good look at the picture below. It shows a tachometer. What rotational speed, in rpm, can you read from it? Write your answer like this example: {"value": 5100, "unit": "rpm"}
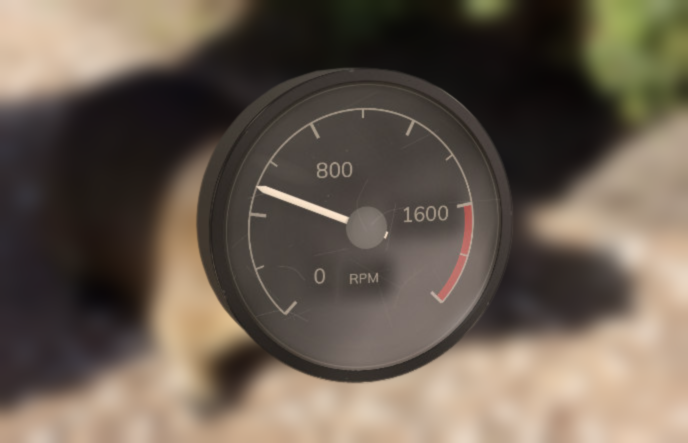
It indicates {"value": 500, "unit": "rpm"}
